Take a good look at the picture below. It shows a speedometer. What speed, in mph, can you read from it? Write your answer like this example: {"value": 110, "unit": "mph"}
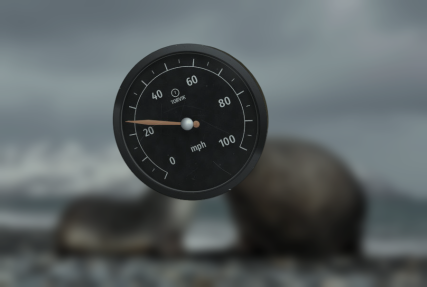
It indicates {"value": 25, "unit": "mph"}
